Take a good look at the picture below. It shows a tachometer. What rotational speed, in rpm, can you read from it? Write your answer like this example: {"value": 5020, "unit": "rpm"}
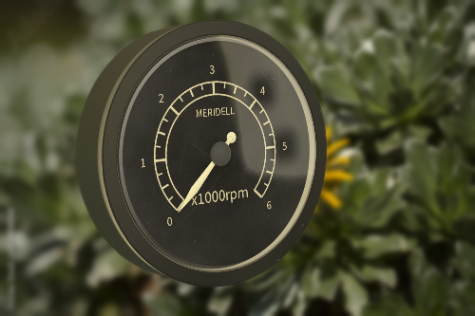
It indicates {"value": 0, "unit": "rpm"}
